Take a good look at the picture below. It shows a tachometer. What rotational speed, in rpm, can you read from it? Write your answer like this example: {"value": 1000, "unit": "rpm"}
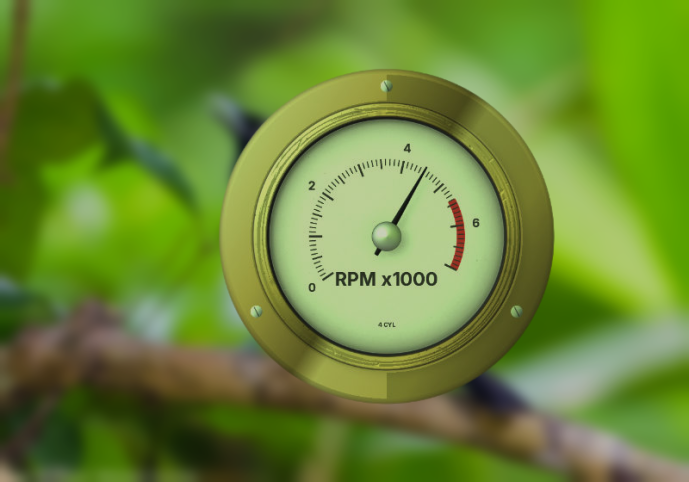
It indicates {"value": 4500, "unit": "rpm"}
